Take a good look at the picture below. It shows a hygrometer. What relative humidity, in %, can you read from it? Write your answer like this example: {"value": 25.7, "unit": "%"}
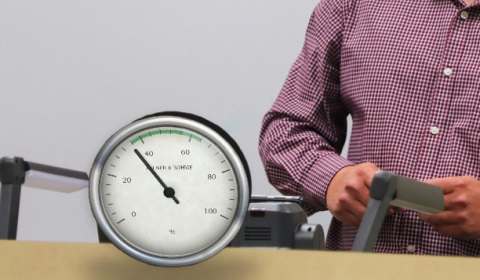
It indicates {"value": 36, "unit": "%"}
